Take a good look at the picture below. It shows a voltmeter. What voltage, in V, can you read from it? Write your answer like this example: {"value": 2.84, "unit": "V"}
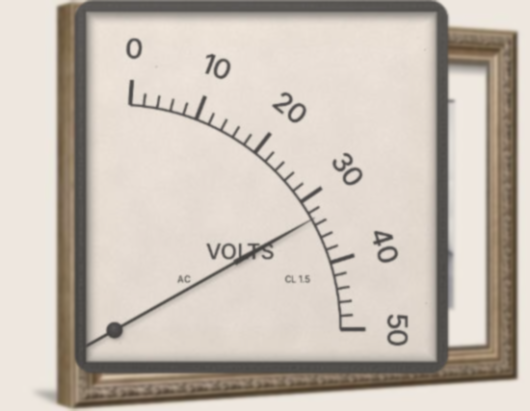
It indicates {"value": 33, "unit": "V"}
